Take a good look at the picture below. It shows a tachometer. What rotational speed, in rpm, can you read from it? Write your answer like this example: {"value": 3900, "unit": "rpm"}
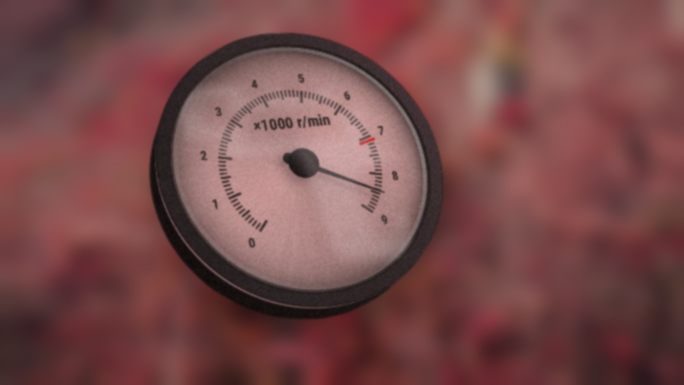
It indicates {"value": 8500, "unit": "rpm"}
